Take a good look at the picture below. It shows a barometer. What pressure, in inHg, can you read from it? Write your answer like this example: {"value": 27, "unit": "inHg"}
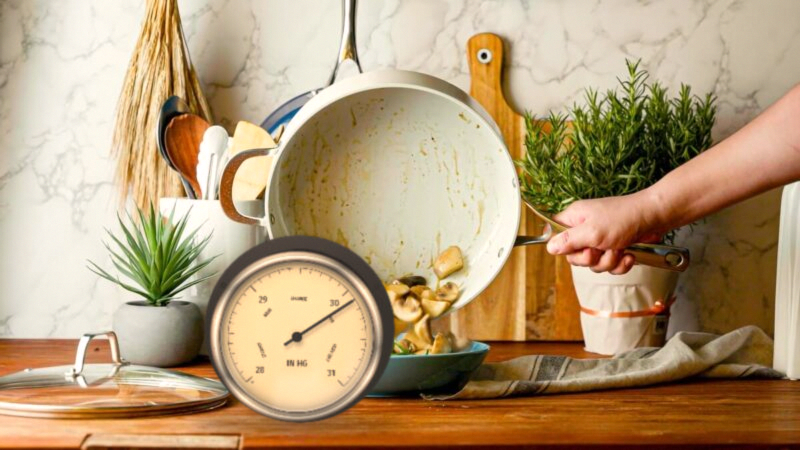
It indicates {"value": 30.1, "unit": "inHg"}
